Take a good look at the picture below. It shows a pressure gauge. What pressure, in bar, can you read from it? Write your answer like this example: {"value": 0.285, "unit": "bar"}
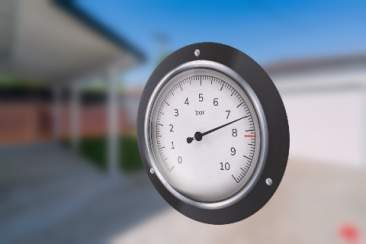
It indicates {"value": 7.5, "unit": "bar"}
